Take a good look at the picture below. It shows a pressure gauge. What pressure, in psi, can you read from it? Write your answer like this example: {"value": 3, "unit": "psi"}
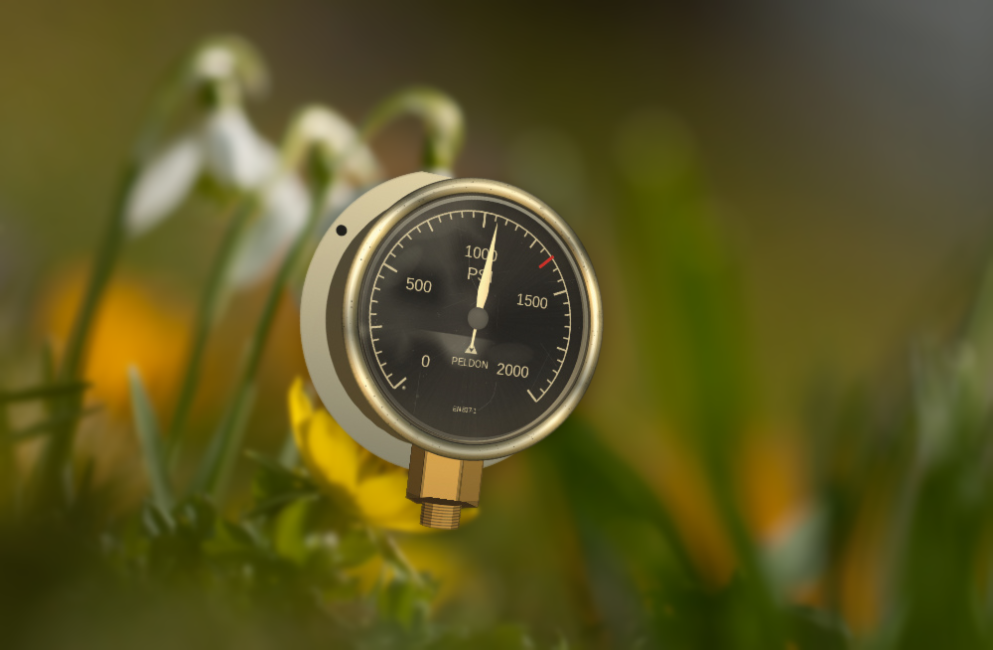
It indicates {"value": 1050, "unit": "psi"}
